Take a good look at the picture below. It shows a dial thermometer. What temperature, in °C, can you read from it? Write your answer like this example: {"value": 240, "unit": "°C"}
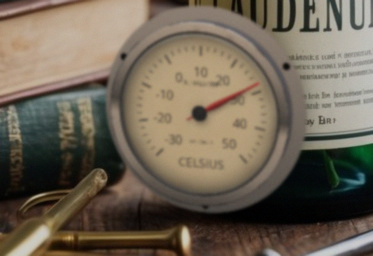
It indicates {"value": 28, "unit": "°C"}
